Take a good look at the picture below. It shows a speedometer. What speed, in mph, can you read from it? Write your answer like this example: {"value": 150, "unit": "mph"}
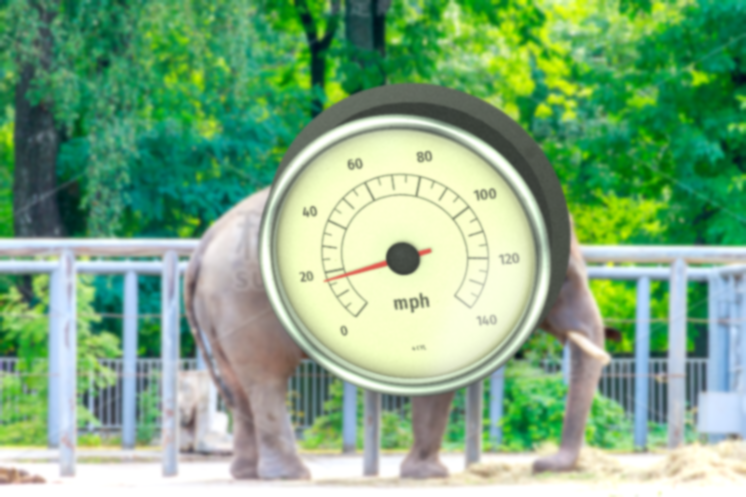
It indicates {"value": 17.5, "unit": "mph"}
